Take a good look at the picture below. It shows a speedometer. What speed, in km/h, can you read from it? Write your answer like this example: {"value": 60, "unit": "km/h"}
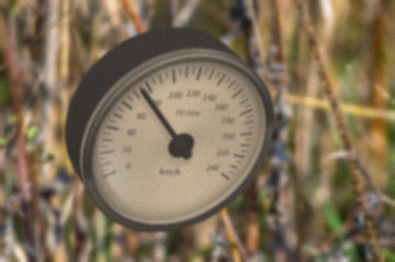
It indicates {"value": 75, "unit": "km/h"}
